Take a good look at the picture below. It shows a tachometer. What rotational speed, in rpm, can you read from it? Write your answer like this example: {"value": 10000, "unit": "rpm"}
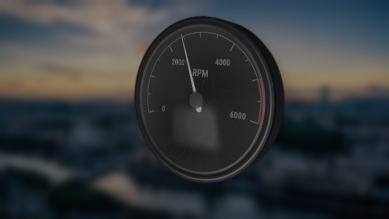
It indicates {"value": 2500, "unit": "rpm"}
